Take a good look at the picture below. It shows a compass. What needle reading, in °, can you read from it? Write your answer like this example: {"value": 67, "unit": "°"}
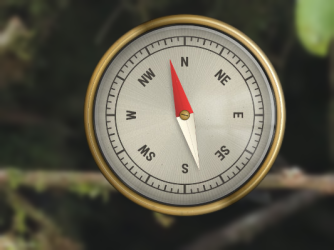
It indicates {"value": 345, "unit": "°"}
